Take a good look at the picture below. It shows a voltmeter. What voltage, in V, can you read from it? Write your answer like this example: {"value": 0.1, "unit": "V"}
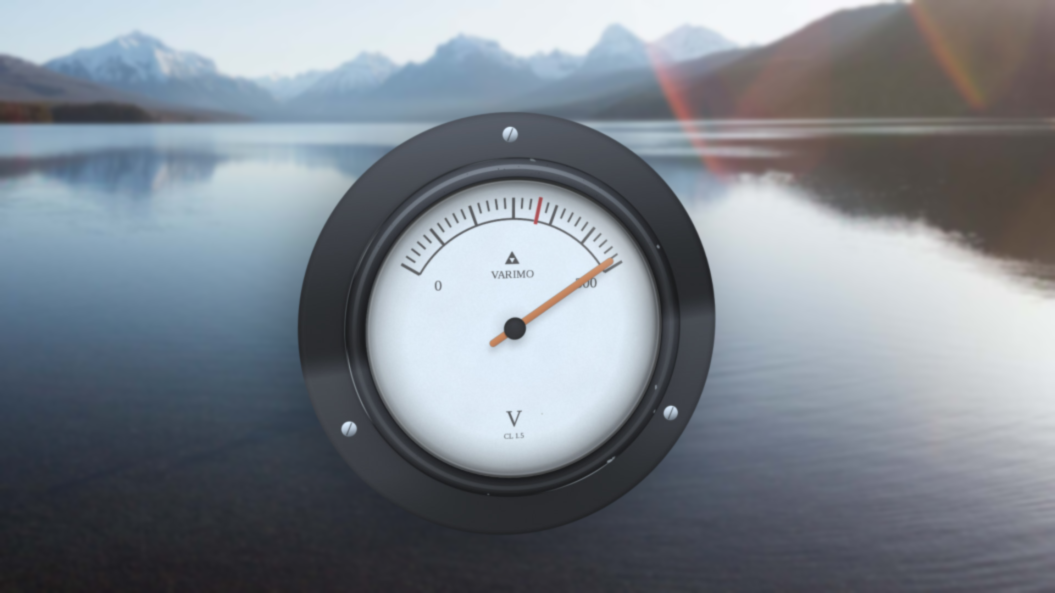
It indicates {"value": 290, "unit": "V"}
